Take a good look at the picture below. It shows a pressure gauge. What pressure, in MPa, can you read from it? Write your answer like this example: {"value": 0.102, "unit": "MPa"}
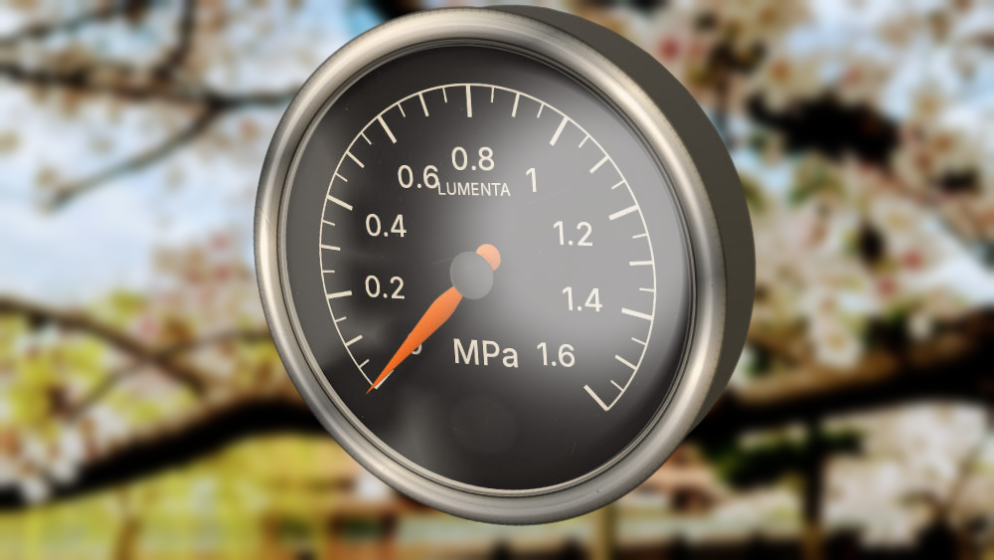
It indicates {"value": 0, "unit": "MPa"}
